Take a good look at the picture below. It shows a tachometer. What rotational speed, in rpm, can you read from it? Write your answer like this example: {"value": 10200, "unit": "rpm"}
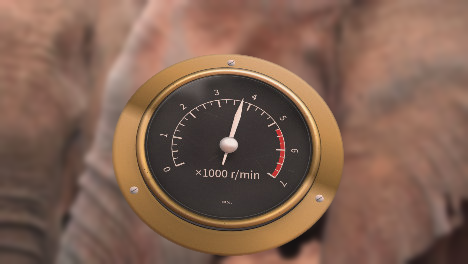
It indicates {"value": 3750, "unit": "rpm"}
